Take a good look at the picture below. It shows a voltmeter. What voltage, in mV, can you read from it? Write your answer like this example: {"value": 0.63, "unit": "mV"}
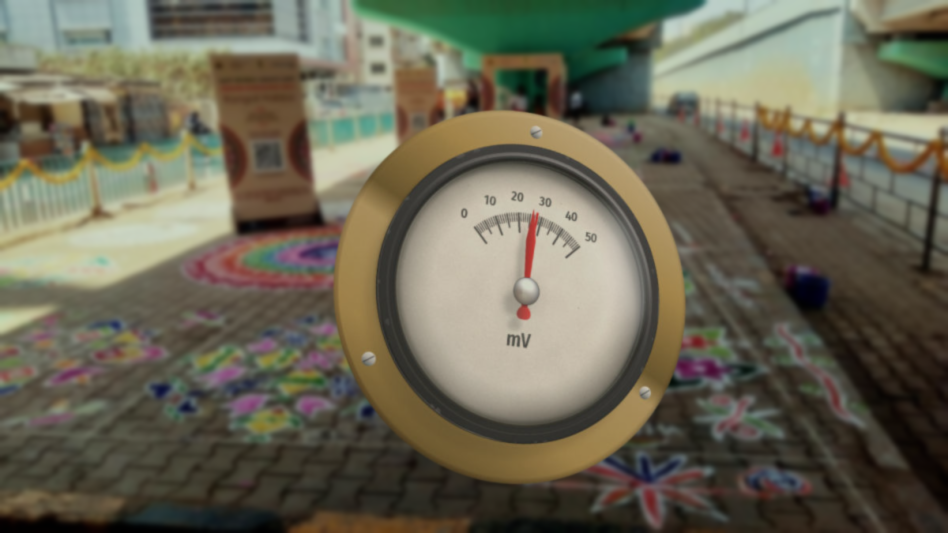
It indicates {"value": 25, "unit": "mV"}
